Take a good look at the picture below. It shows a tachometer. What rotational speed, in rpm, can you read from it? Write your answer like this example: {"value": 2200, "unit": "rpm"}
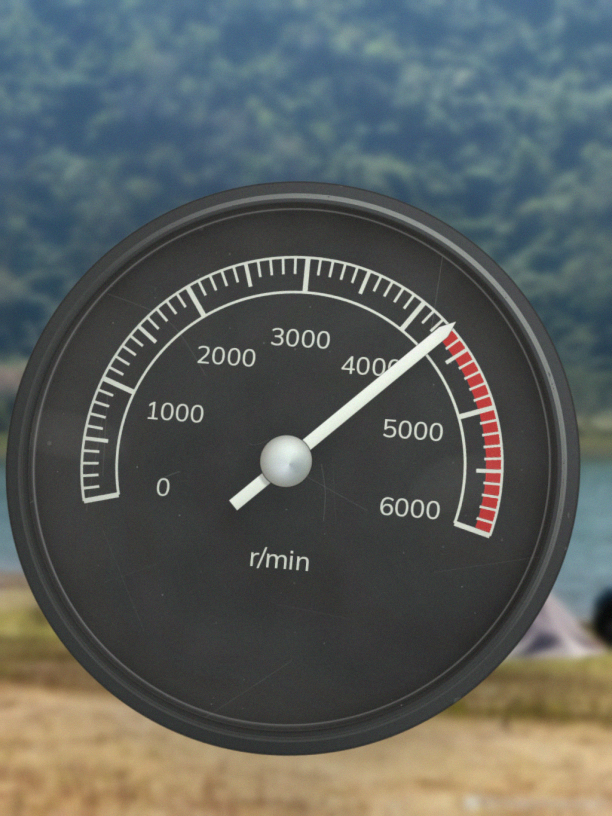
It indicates {"value": 4300, "unit": "rpm"}
